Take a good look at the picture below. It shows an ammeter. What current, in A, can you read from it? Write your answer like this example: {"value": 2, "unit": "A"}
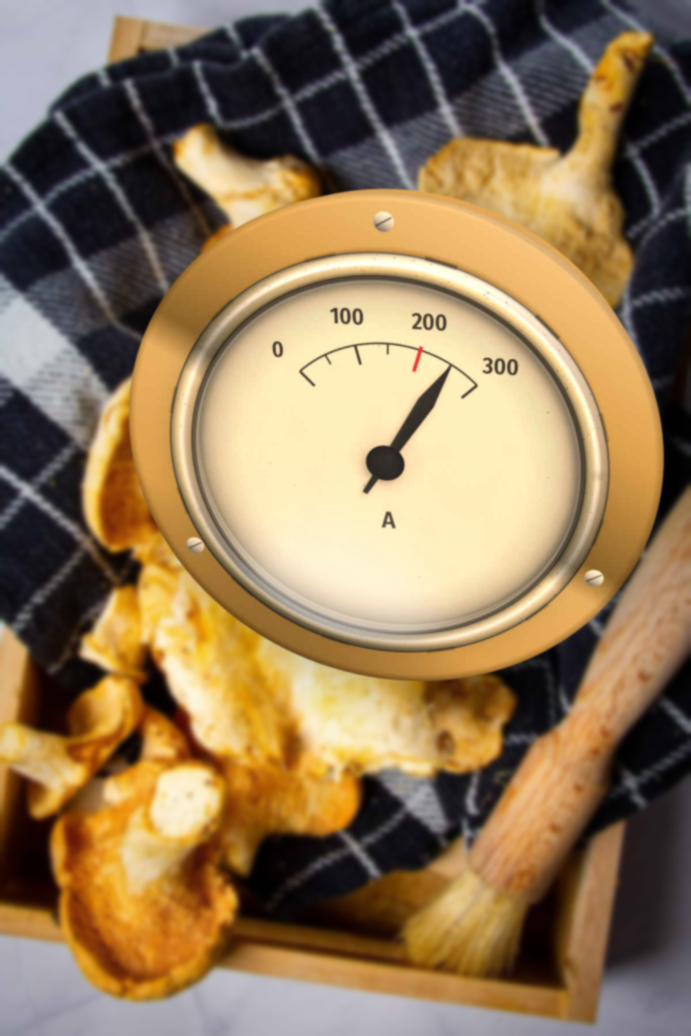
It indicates {"value": 250, "unit": "A"}
